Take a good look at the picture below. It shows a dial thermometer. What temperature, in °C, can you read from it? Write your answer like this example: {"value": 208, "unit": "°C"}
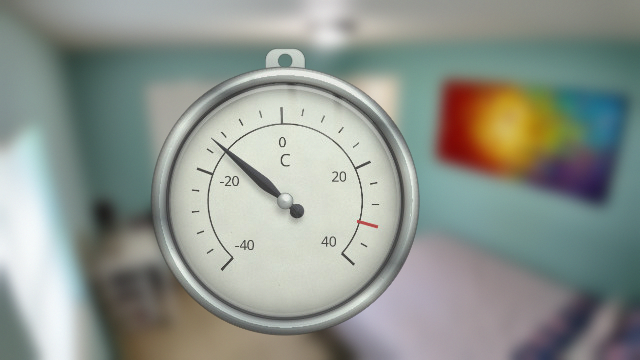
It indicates {"value": -14, "unit": "°C"}
